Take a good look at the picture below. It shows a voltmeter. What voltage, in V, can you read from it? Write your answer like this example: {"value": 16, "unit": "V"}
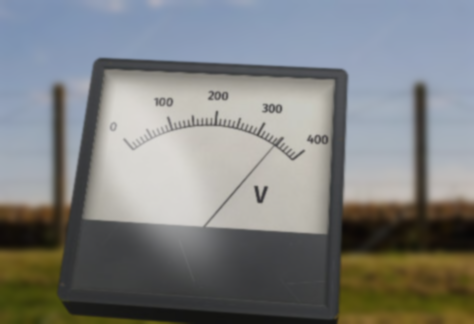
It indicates {"value": 350, "unit": "V"}
